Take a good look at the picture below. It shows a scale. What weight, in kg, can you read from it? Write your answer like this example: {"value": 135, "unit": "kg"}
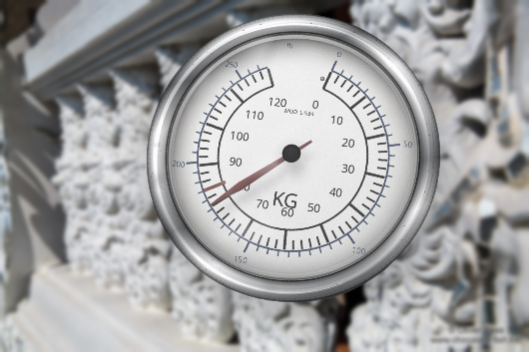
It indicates {"value": 80, "unit": "kg"}
